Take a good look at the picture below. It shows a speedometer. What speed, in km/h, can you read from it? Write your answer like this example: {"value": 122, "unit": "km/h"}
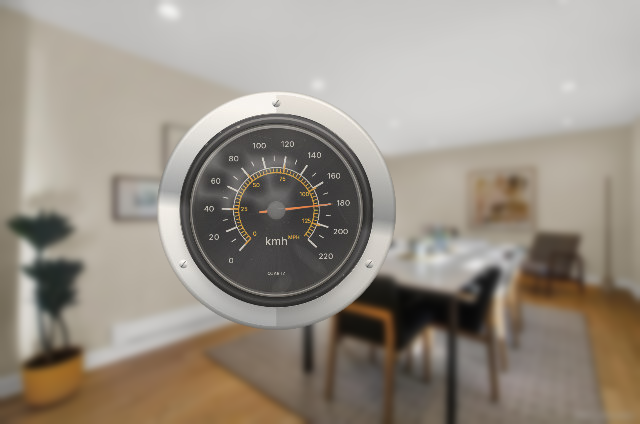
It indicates {"value": 180, "unit": "km/h"}
